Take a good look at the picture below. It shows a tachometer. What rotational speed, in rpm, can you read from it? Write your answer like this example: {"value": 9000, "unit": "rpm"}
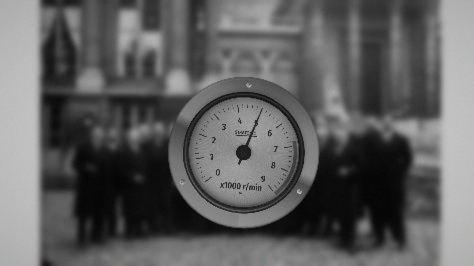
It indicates {"value": 5000, "unit": "rpm"}
